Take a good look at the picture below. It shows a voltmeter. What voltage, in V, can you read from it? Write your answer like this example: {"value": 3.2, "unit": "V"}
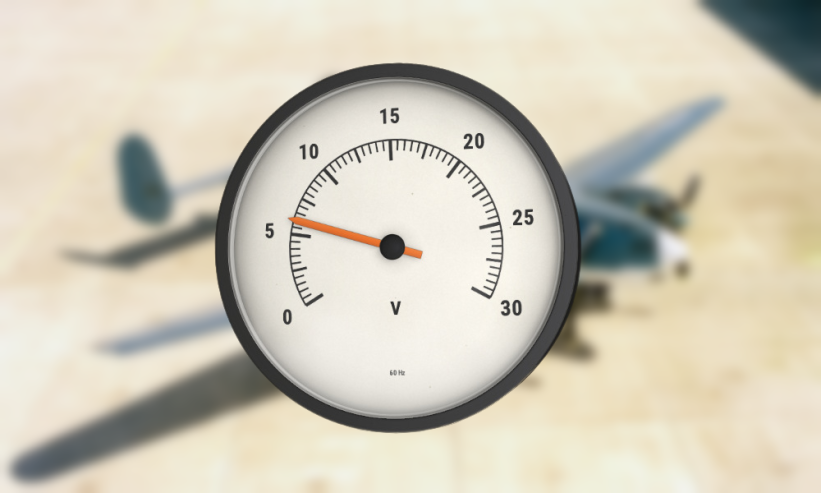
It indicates {"value": 6, "unit": "V"}
